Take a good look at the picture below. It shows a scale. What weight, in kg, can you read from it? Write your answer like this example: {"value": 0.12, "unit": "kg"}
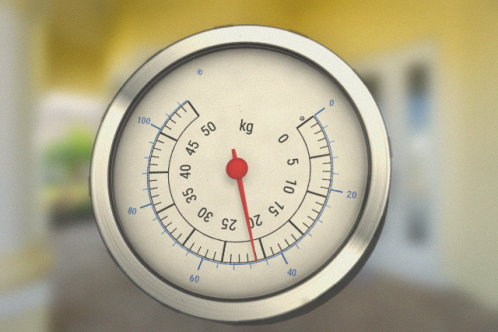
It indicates {"value": 21, "unit": "kg"}
